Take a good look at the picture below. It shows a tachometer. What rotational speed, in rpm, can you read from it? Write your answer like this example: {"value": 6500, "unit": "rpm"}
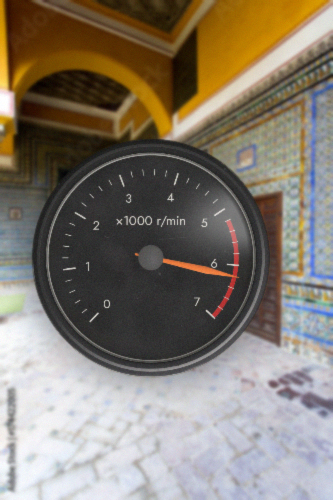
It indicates {"value": 6200, "unit": "rpm"}
